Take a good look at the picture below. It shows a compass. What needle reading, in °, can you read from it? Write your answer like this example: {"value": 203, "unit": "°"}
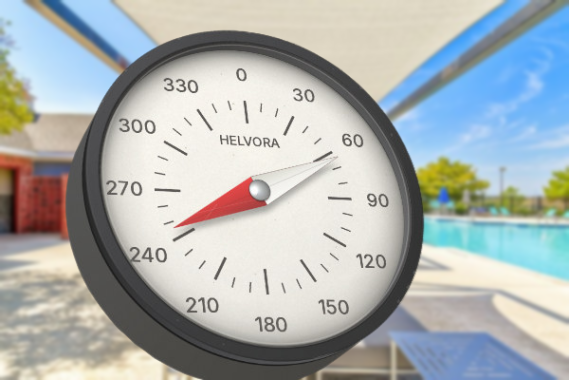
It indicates {"value": 245, "unit": "°"}
